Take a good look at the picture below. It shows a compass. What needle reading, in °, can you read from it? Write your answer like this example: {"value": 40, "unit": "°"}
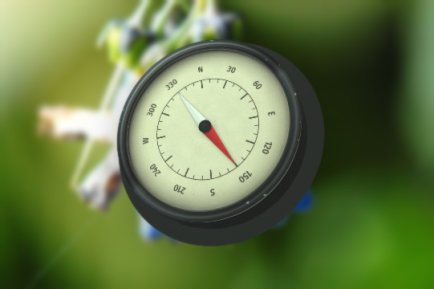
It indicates {"value": 150, "unit": "°"}
